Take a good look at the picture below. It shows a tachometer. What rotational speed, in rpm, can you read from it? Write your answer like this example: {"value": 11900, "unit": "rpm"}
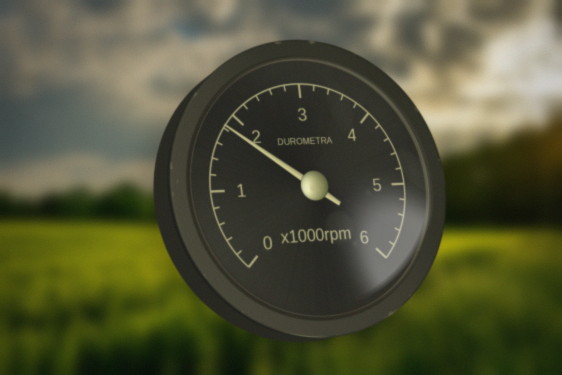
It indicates {"value": 1800, "unit": "rpm"}
